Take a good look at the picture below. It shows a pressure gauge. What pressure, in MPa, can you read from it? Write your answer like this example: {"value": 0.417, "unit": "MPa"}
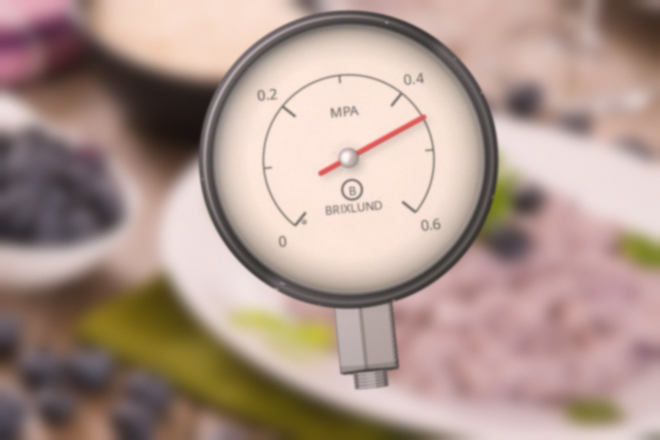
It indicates {"value": 0.45, "unit": "MPa"}
